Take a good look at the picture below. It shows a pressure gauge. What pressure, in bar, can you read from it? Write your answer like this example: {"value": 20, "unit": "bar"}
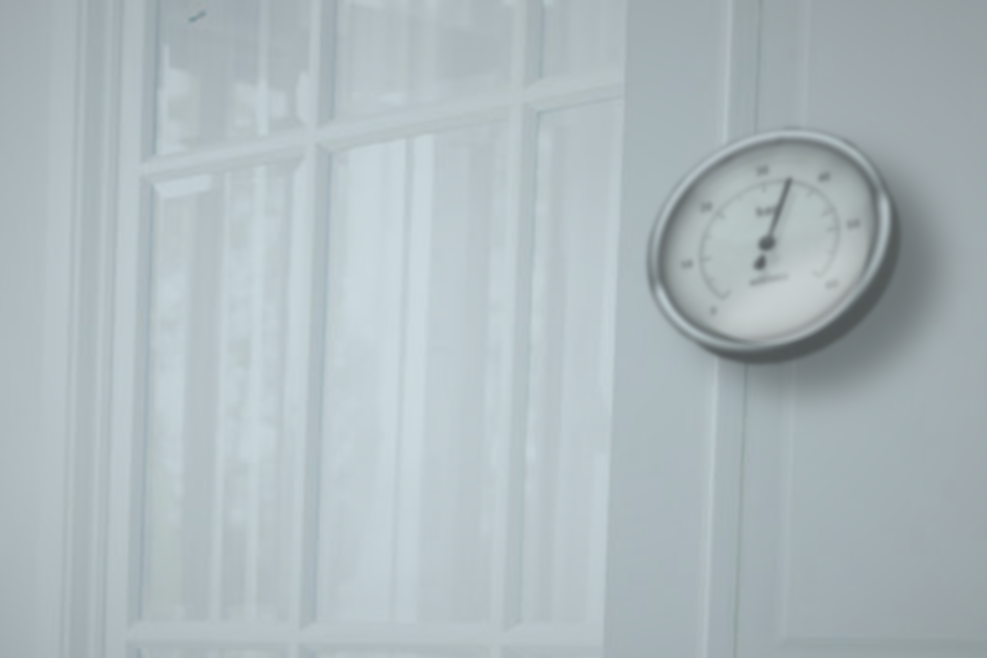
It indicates {"value": 35, "unit": "bar"}
